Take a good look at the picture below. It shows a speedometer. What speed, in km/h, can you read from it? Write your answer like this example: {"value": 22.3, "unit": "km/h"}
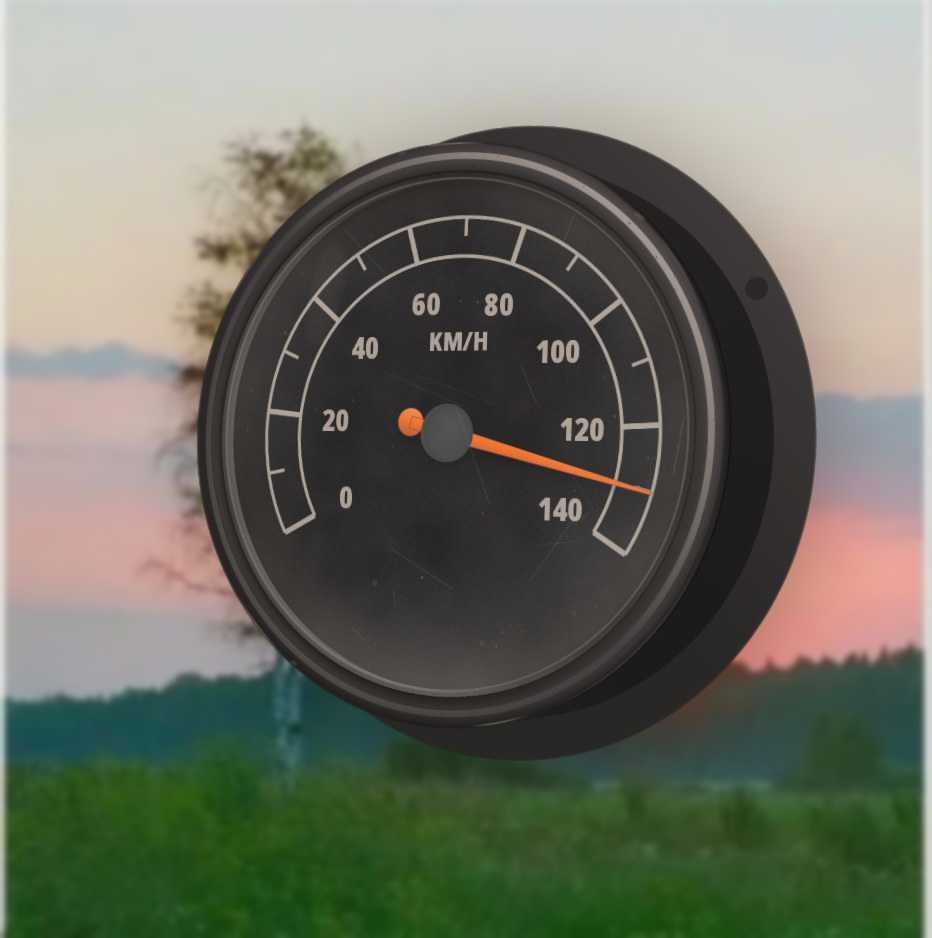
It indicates {"value": 130, "unit": "km/h"}
